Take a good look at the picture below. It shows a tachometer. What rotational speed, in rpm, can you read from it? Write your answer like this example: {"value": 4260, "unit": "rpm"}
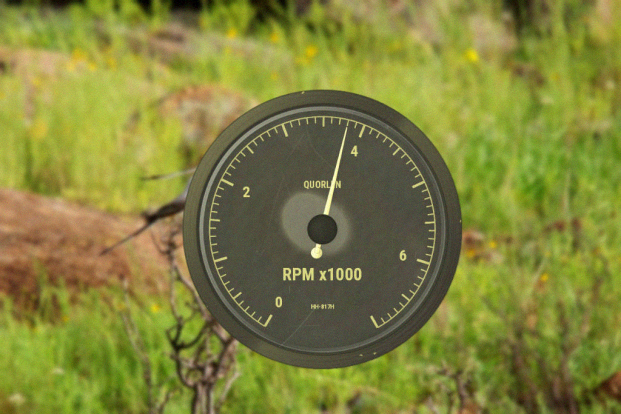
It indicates {"value": 3800, "unit": "rpm"}
